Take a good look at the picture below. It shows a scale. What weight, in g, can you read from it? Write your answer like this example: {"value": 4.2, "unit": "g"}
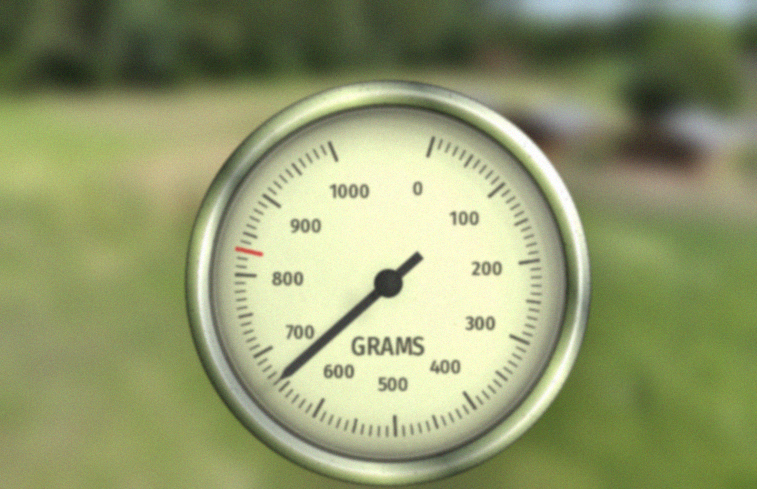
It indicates {"value": 660, "unit": "g"}
